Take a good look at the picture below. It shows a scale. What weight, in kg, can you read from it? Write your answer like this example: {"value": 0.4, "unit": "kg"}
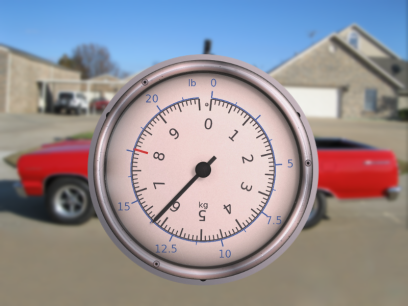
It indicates {"value": 6.2, "unit": "kg"}
